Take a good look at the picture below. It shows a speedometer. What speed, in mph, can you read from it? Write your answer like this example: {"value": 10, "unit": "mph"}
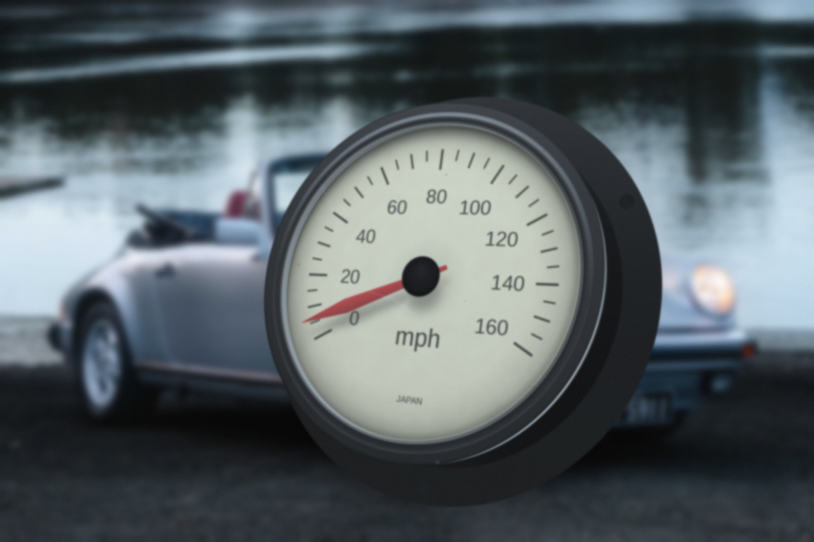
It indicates {"value": 5, "unit": "mph"}
